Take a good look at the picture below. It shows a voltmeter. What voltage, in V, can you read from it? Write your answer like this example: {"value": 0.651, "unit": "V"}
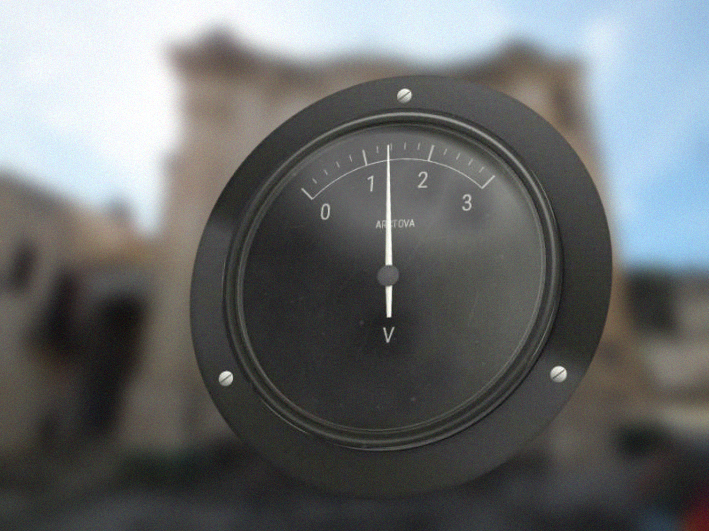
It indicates {"value": 1.4, "unit": "V"}
